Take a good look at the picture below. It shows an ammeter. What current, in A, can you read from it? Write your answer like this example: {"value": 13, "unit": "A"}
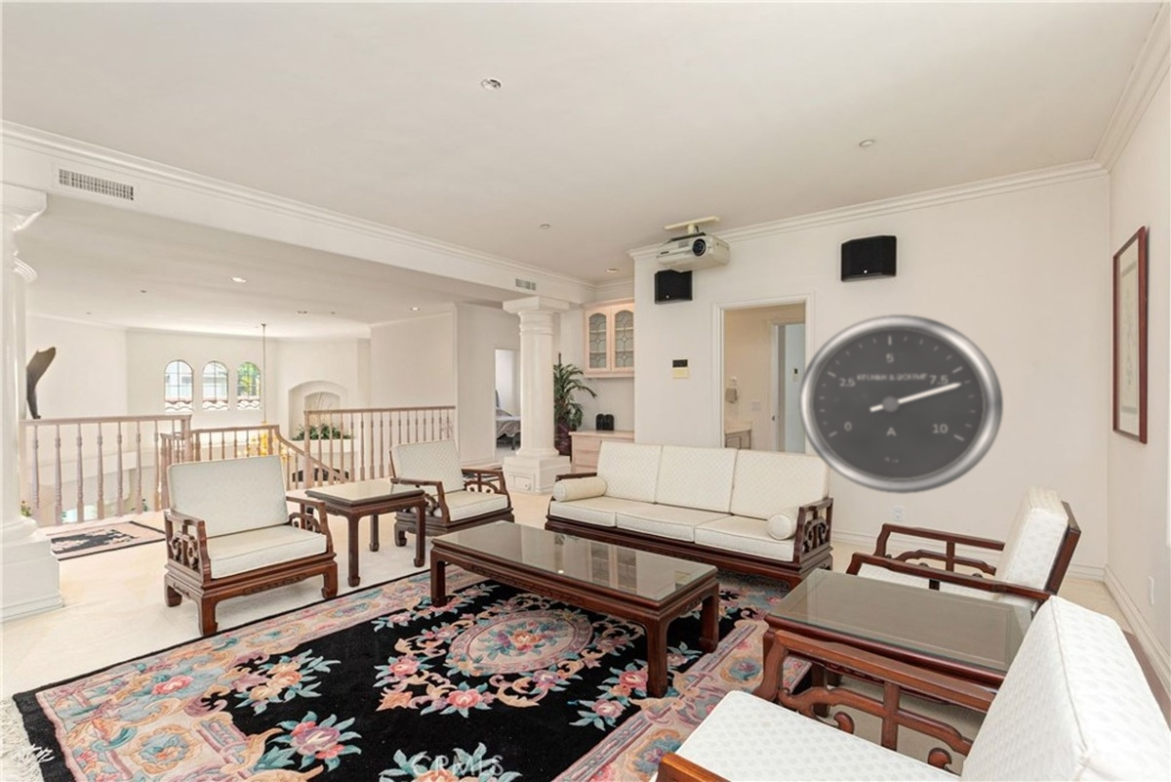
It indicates {"value": 8, "unit": "A"}
